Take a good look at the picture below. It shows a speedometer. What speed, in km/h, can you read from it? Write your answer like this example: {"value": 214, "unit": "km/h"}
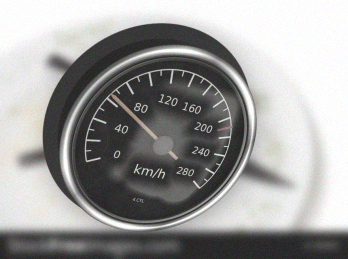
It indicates {"value": 65, "unit": "km/h"}
